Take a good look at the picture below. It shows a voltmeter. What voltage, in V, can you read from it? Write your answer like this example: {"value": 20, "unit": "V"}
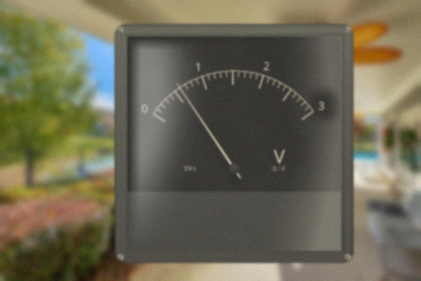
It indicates {"value": 0.6, "unit": "V"}
